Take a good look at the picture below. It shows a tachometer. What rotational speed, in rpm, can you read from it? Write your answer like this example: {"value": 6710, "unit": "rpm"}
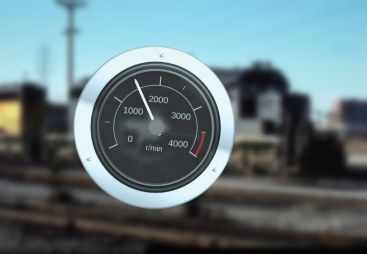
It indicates {"value": 1500, "unit": "rpm"}
